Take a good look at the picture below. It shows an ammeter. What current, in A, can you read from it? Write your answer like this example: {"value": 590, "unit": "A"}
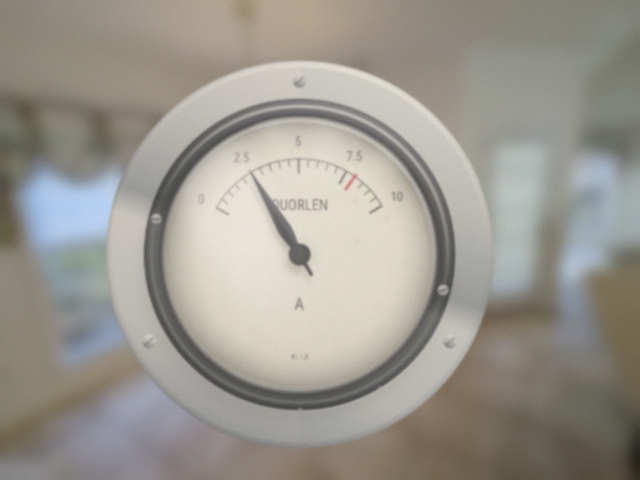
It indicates {"value": 2.5, "unit": "A"}
